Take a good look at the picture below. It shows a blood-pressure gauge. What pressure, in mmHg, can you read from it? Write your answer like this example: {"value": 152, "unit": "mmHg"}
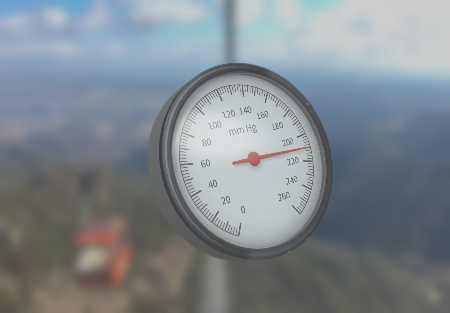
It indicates {"value": 210, "unit": "mmHg"}
